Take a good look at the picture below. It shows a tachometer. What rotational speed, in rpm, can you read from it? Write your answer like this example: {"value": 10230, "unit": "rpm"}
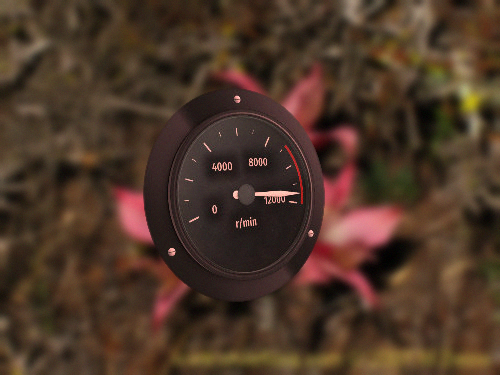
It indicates {"value": 11500, "unit": "rpm"}
